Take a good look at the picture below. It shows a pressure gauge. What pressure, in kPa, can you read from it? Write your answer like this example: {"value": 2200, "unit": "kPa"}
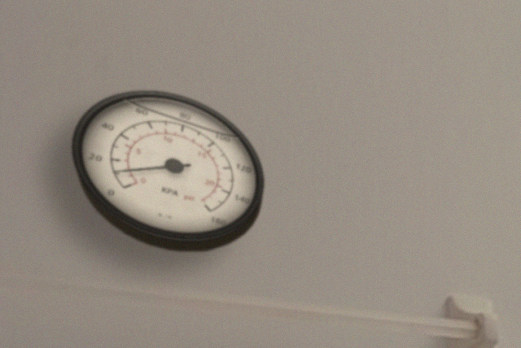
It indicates {"value": 10, "unit": "kPa"}
